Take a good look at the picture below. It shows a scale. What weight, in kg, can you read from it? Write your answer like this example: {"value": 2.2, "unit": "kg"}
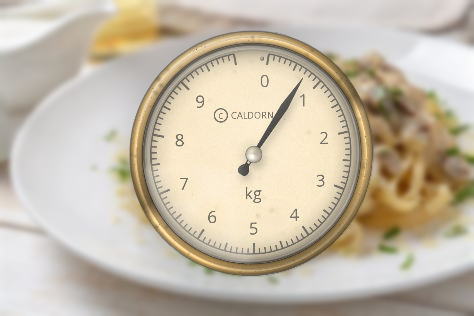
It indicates {"value": 0.7, "unit": "kg"}
